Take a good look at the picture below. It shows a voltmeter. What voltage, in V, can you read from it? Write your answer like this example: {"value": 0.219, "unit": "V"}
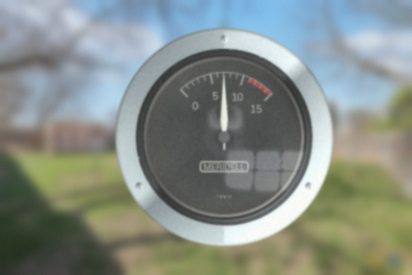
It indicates {"value": 7, "unit": "V"}
